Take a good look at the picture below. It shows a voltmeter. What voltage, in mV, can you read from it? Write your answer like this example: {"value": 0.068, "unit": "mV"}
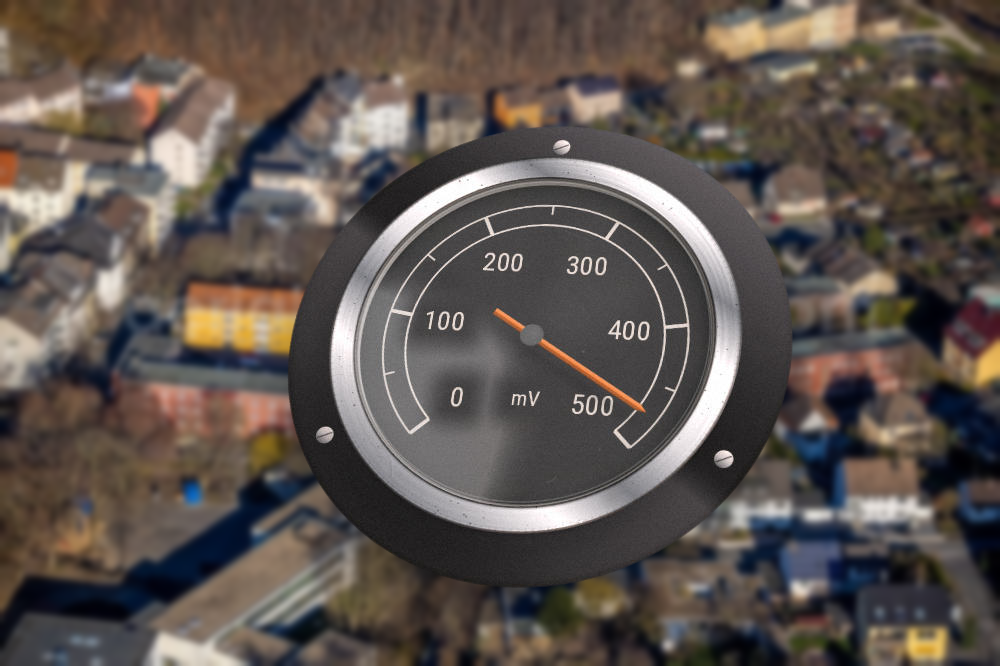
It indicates {"value": 475, "unit": "mV"}
